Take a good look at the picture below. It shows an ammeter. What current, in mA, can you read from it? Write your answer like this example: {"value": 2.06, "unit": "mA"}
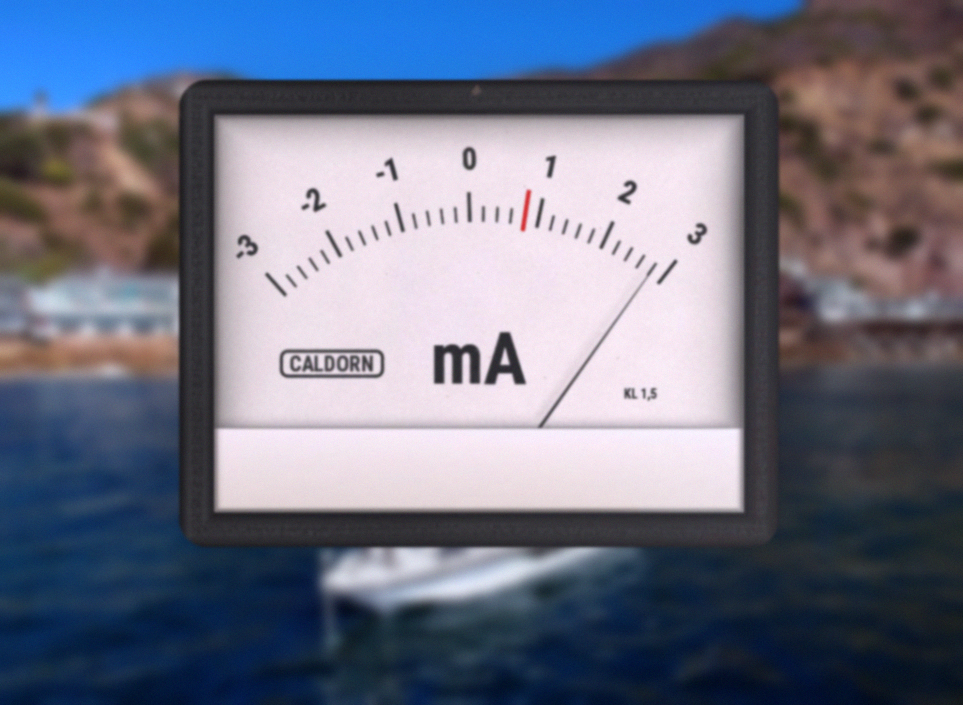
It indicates {"value": 2.8, "unit": "mA"}
